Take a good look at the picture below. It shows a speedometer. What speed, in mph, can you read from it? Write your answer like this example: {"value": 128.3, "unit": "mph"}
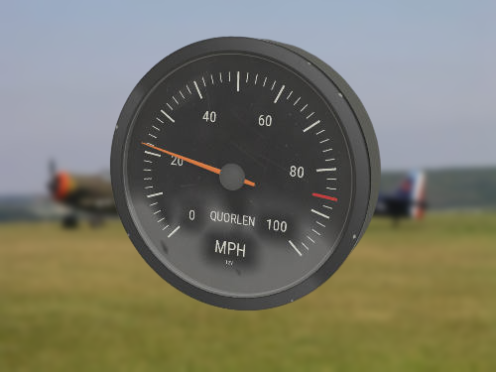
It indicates {"value": 22, "unit": "mph"}
